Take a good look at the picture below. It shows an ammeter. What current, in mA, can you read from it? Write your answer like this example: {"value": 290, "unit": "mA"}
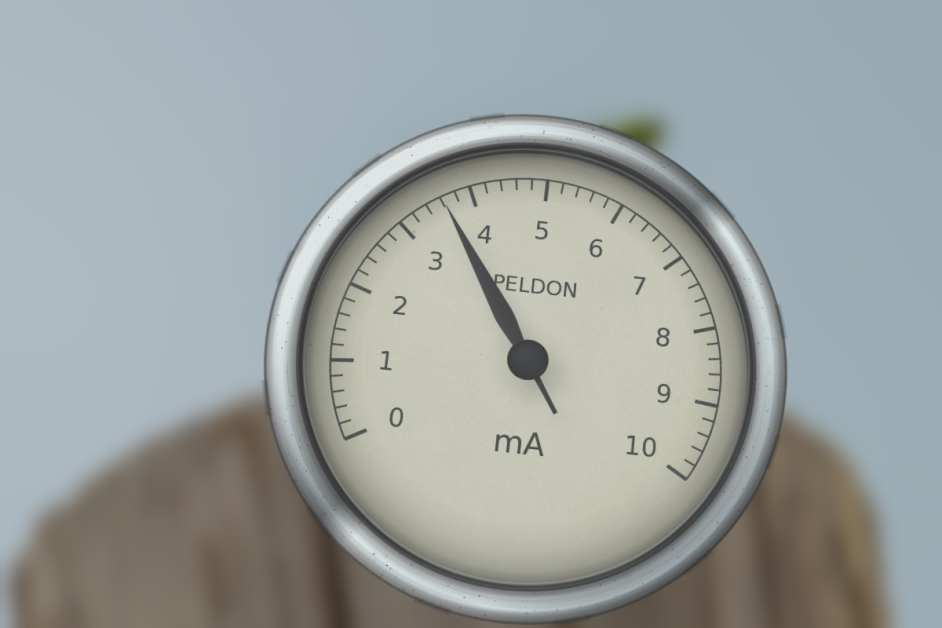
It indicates {"value": 3.6, "unit": "mA"}
